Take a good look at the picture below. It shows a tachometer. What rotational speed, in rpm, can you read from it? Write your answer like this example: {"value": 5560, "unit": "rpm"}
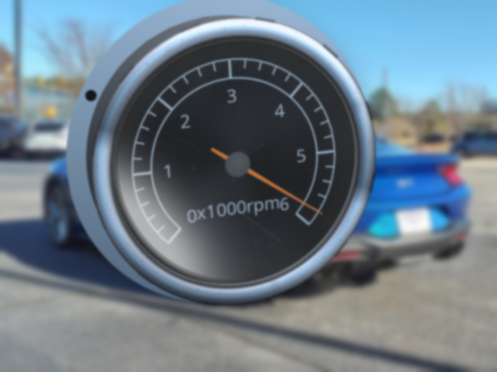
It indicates {"value": 5800, "unit": "rpm"}
